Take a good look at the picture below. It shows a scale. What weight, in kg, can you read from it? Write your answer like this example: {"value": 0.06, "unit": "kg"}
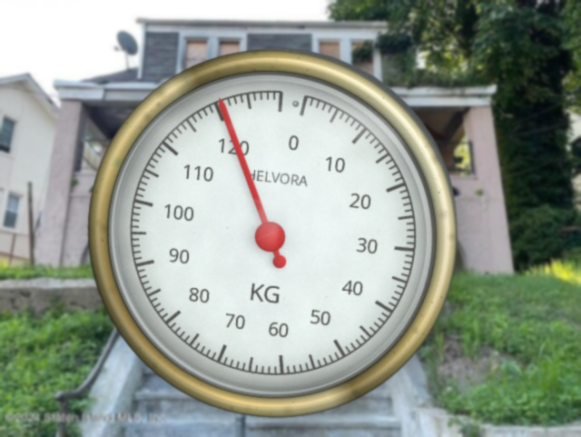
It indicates {"value": 121, "unit": "kg"}
